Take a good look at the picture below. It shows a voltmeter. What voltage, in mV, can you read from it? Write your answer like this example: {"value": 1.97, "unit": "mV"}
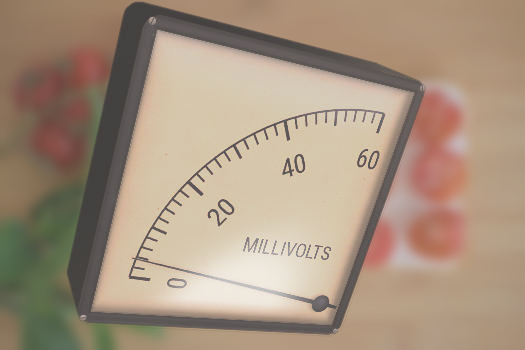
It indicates {"value": 4, "unit": "mV"}
